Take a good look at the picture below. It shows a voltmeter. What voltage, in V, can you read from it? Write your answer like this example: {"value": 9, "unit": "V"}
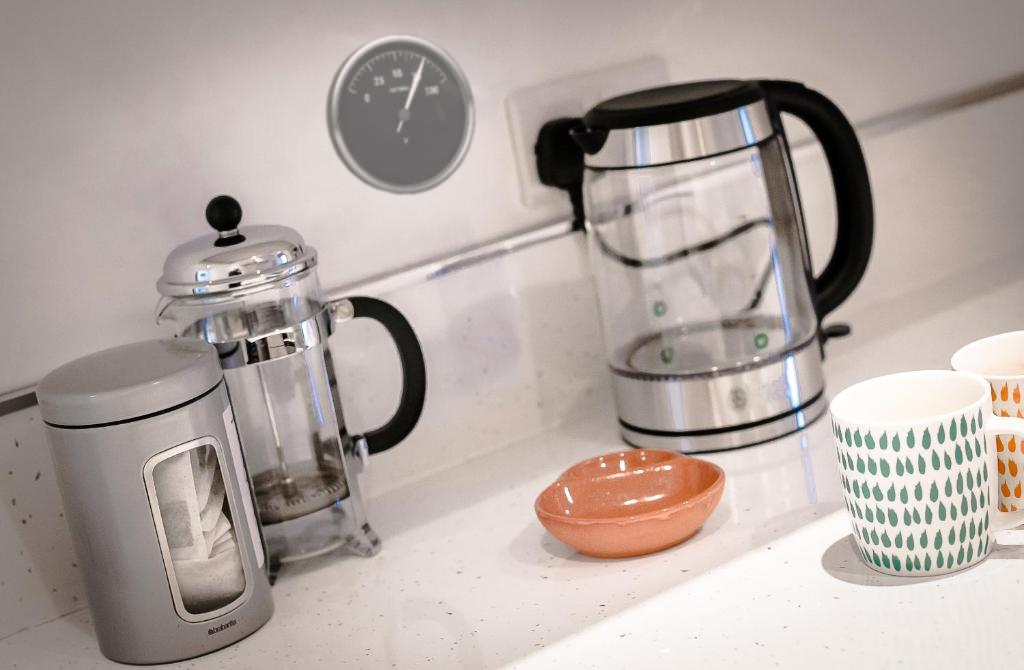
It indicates {"value": 75, "unit": "V"}
